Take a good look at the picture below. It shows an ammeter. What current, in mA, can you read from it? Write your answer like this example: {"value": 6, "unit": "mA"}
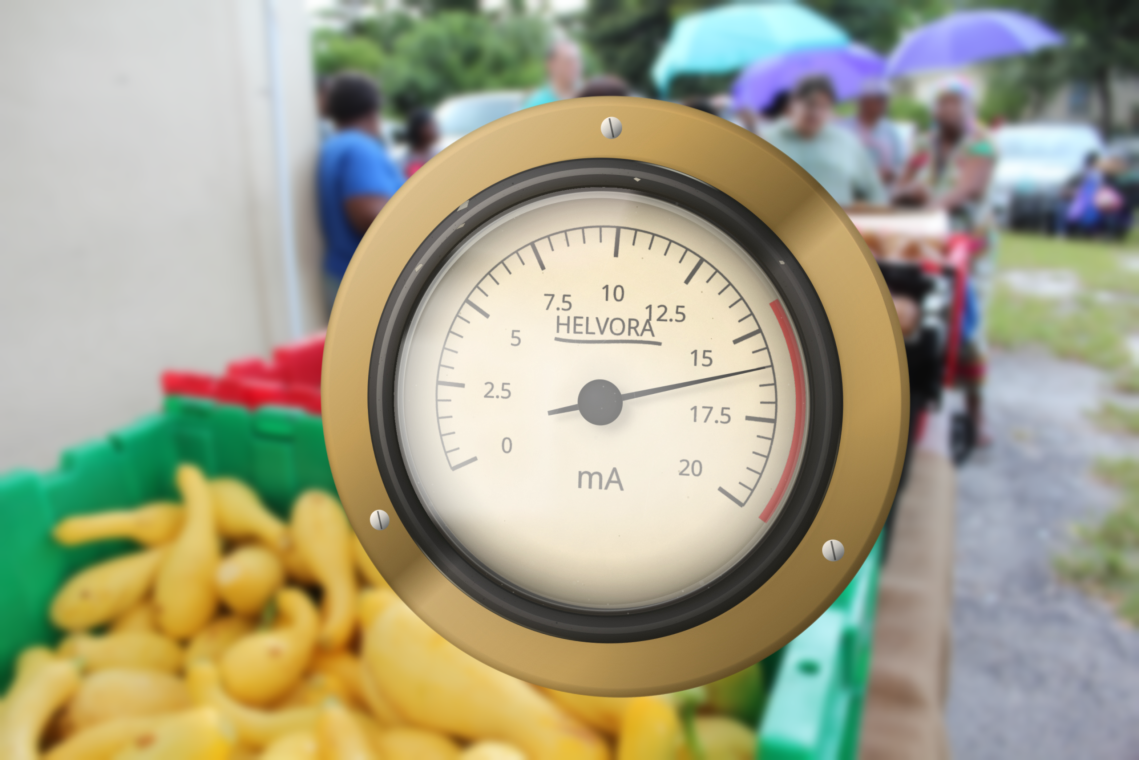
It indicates {"value": 16, "unit": "mA"}
